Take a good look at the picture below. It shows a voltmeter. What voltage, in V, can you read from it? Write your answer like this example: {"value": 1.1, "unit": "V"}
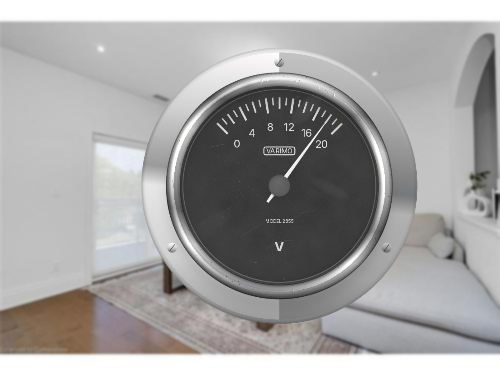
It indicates {"value": 18, "unit": "V"}
